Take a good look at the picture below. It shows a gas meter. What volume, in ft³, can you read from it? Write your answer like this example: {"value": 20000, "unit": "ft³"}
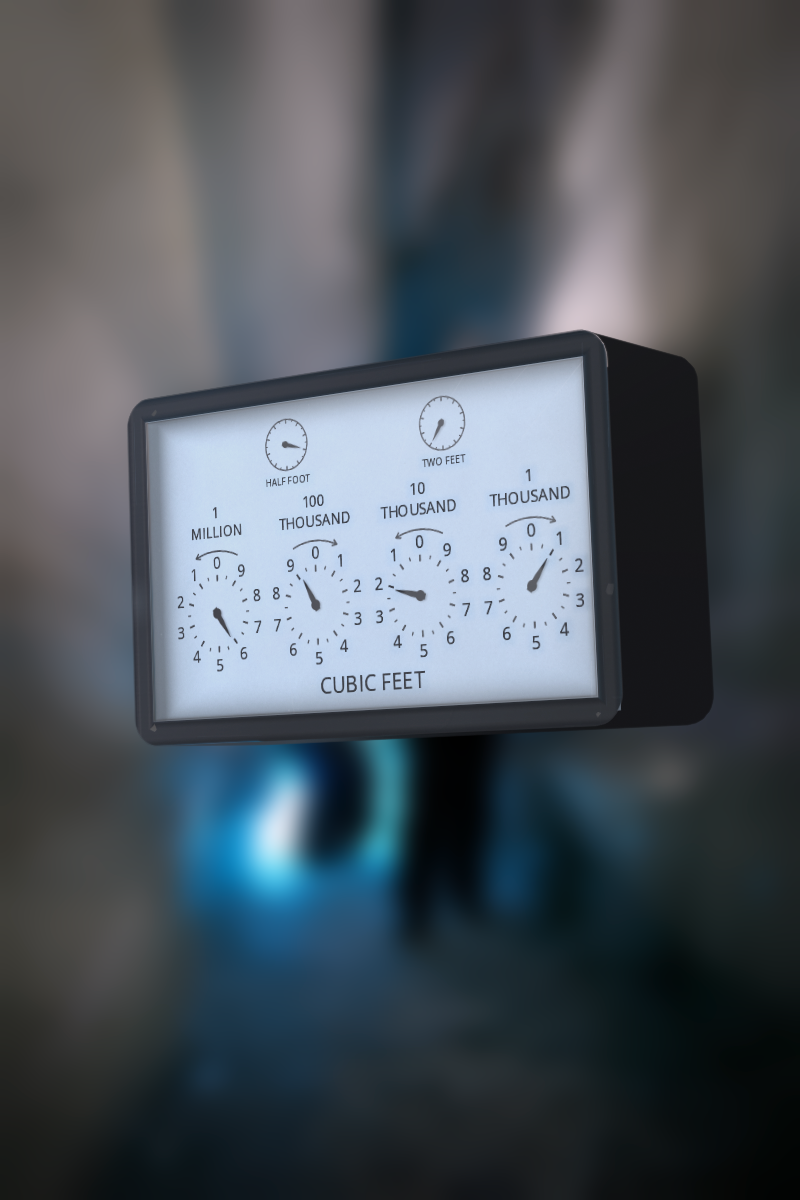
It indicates {"value": 592100, "unit": "ft³"}
